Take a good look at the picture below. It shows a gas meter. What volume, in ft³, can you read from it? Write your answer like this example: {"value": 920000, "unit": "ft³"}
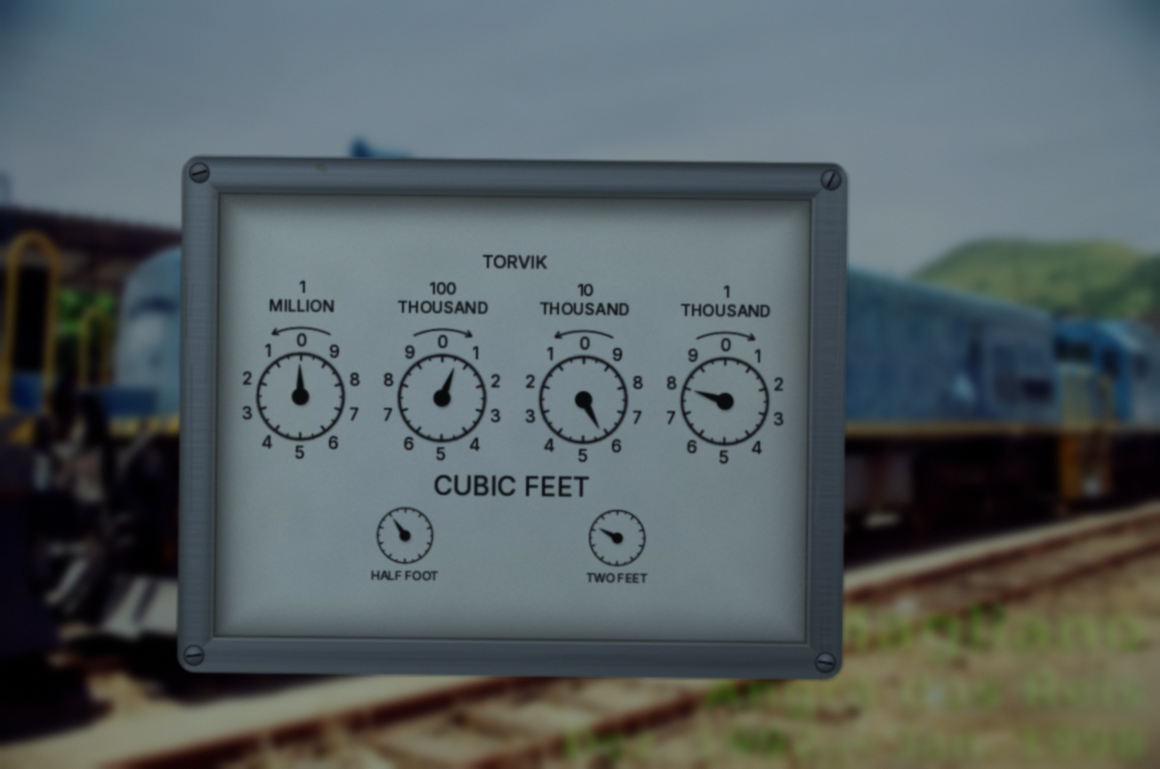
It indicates {"value": 5800, "unit": "ft³"}
